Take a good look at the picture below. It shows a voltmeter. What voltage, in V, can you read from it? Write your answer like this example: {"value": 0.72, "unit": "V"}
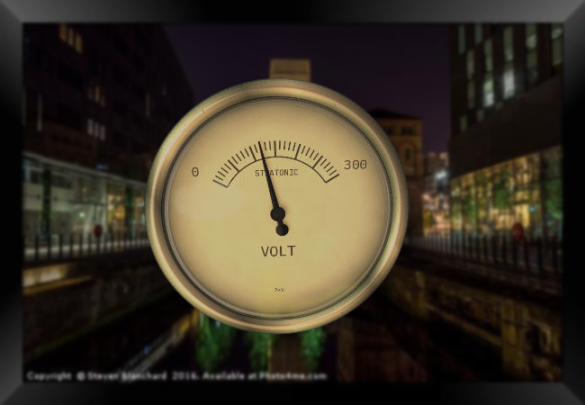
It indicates {"value": 120, "unit": "V"}
